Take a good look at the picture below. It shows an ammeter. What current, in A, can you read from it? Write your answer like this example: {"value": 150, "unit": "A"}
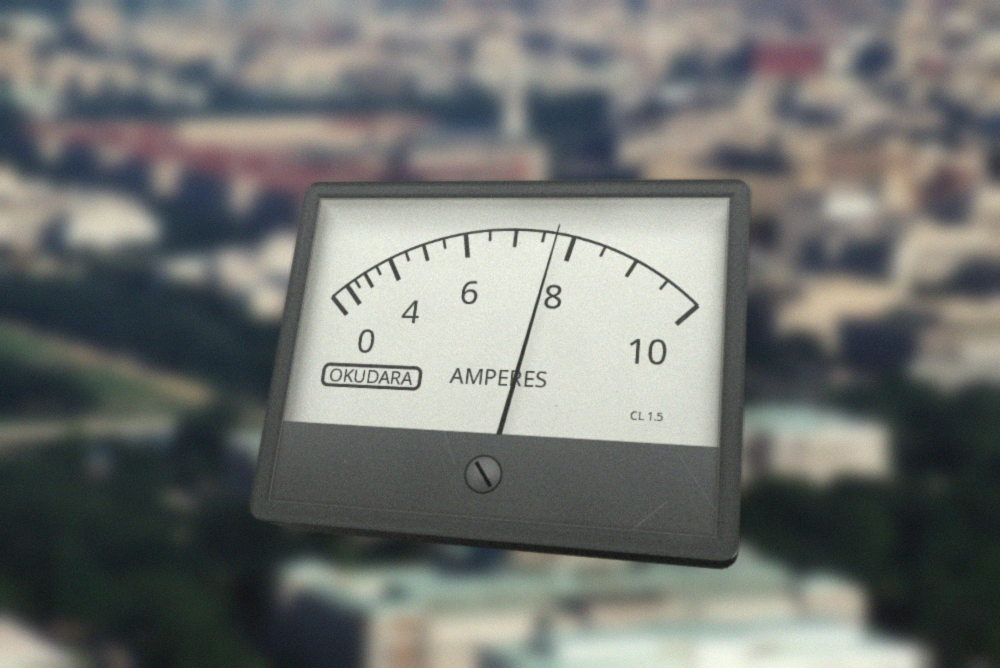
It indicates {"value": 7.75, "unit": "A"}
